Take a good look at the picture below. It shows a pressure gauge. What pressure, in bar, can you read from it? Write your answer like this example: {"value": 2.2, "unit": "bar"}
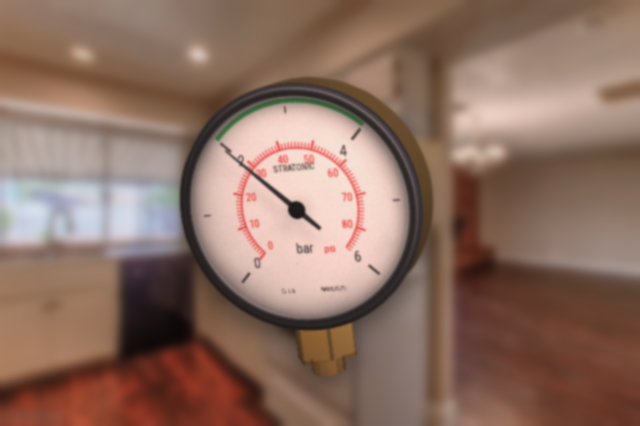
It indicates {"value": 2, "unit": "bar"}
